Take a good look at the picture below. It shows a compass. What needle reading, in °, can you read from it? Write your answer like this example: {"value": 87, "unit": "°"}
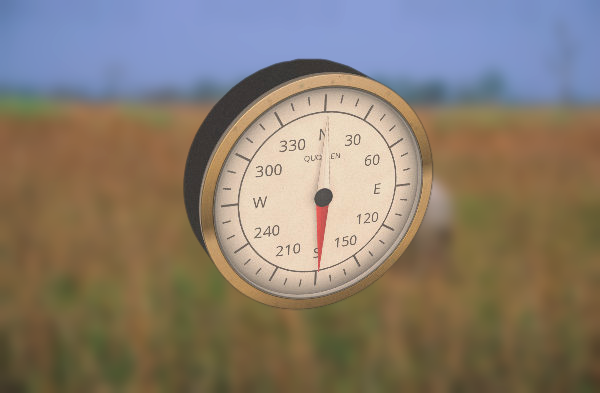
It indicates {"value": 180, "unit": "°"}
